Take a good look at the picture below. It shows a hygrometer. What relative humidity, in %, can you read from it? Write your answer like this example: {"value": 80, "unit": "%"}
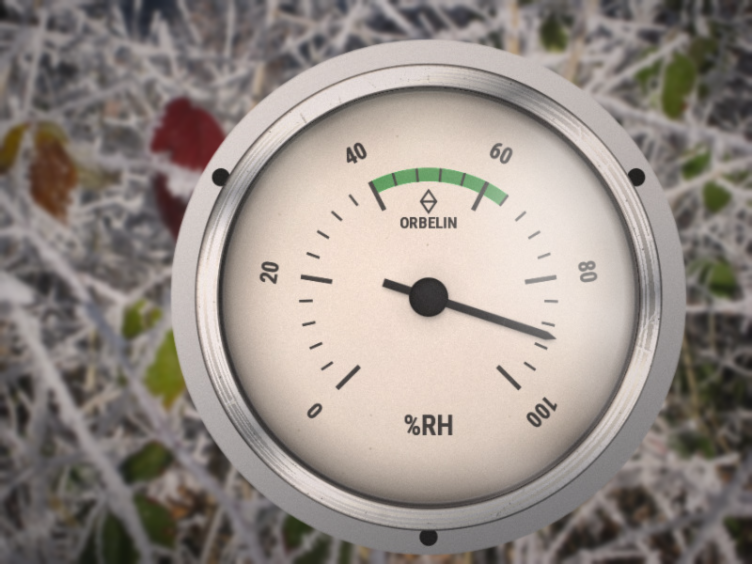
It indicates {"value": 90, "unit": "%"}
